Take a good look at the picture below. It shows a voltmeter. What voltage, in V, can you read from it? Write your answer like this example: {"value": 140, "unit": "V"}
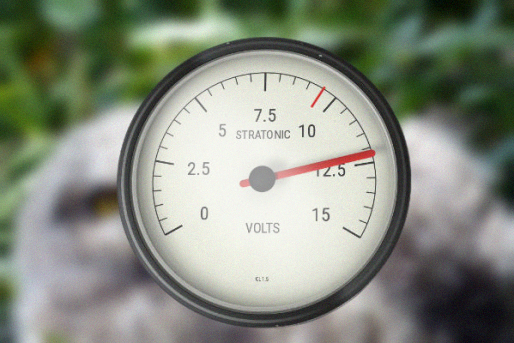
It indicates {"value": 12.25, "unit": "V"}
